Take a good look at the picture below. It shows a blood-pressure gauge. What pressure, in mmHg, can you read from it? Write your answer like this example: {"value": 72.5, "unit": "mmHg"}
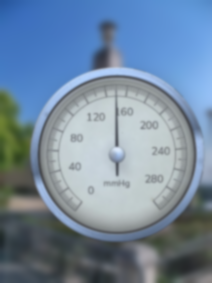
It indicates {"value": 150, "unit": "mmHg"}
